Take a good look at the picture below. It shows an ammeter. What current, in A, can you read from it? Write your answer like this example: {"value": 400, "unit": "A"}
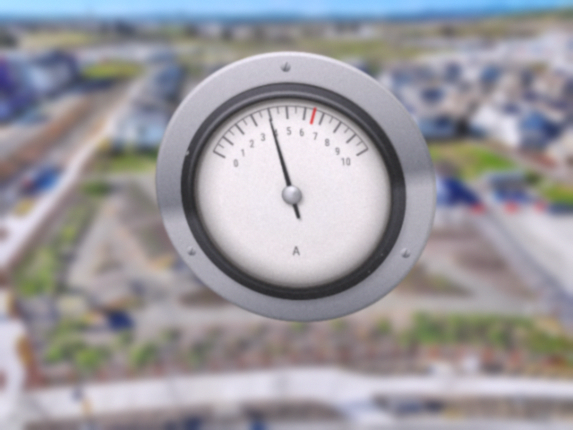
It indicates {"value": 4, "unit": "A"}
